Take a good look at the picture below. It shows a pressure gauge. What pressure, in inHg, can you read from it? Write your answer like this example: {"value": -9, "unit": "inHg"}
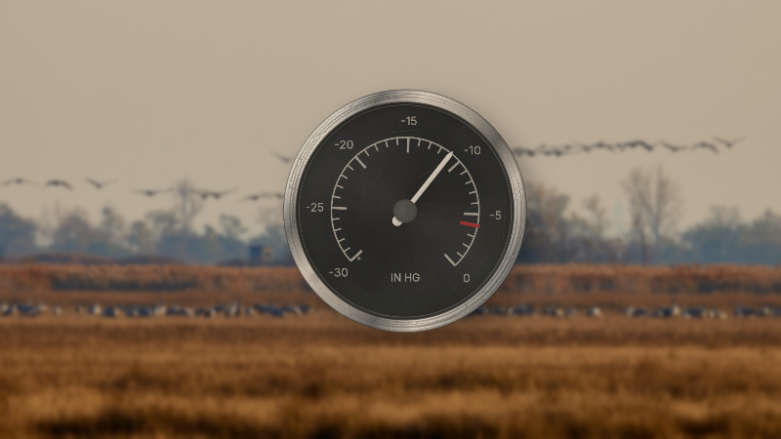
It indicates {"value": -11, "unit": "inHg"}
